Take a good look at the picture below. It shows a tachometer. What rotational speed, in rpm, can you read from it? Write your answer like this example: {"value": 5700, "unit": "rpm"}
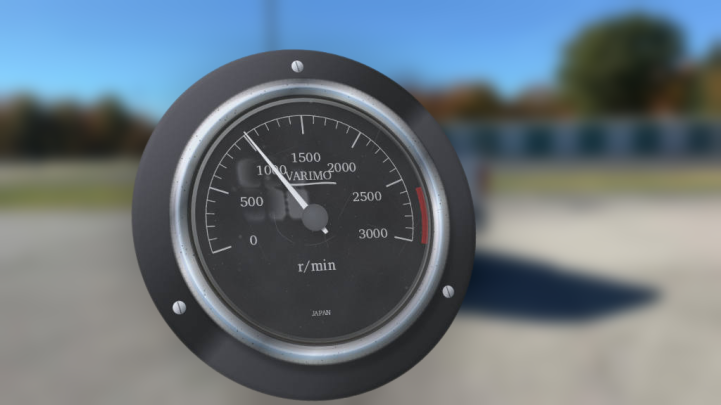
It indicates {"value": 1000, "unit": "rpm"}
